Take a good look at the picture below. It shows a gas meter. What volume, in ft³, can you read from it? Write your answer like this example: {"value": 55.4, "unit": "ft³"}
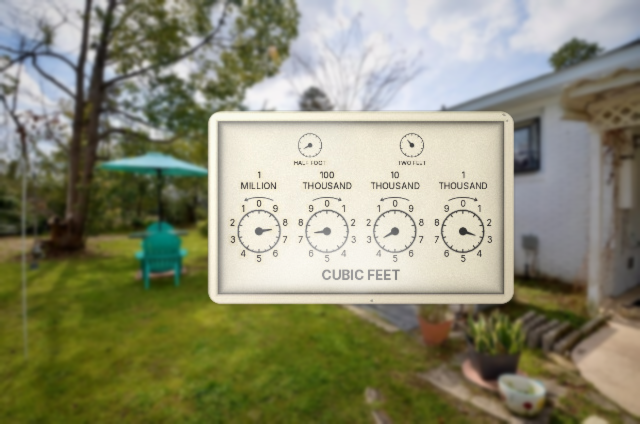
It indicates {"value": 773300, "unit": "ft³"}
